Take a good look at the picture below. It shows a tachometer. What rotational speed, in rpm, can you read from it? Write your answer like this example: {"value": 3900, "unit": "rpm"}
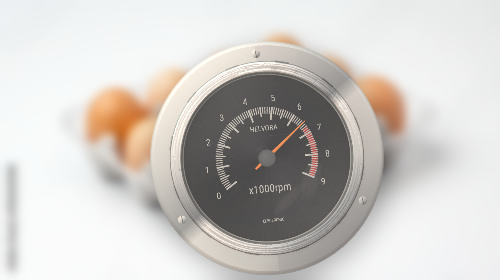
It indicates {"value": 6500, "unit": "rpm"}
